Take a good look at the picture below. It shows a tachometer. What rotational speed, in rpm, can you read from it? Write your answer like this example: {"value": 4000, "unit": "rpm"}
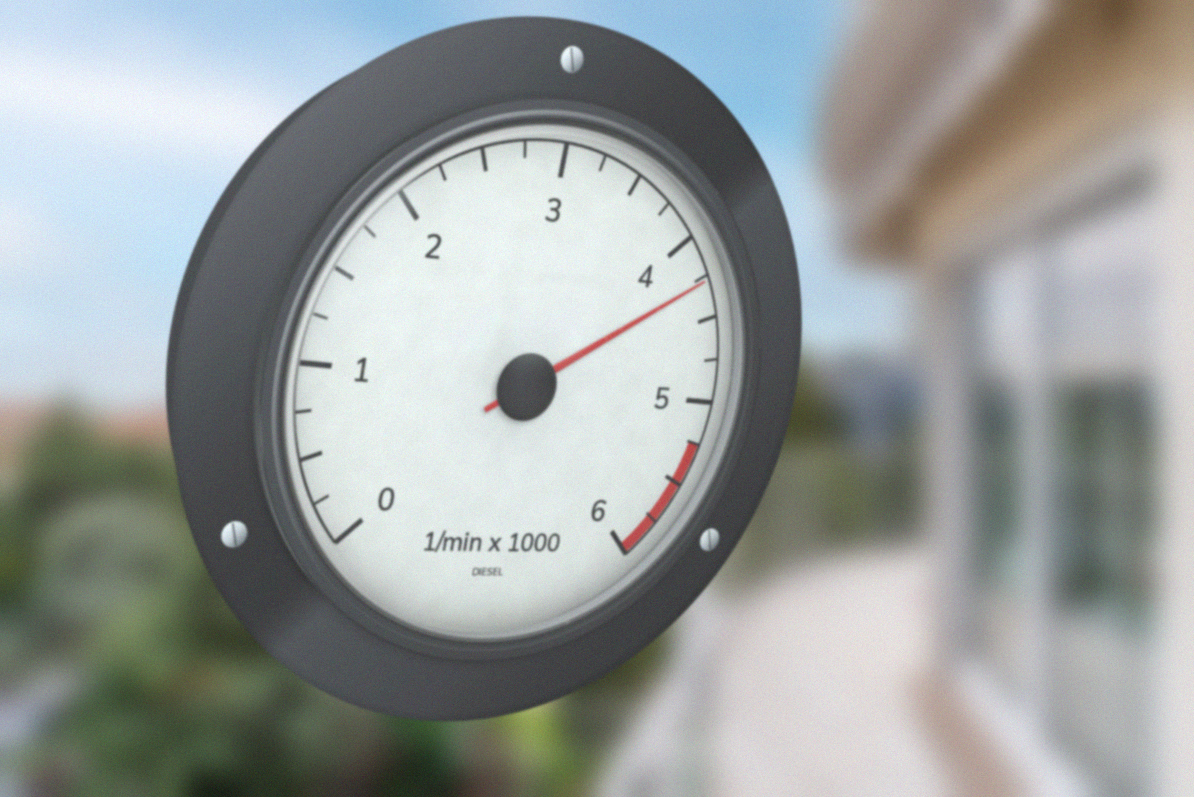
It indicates {"value": 4250, "unit": "rpm"}
